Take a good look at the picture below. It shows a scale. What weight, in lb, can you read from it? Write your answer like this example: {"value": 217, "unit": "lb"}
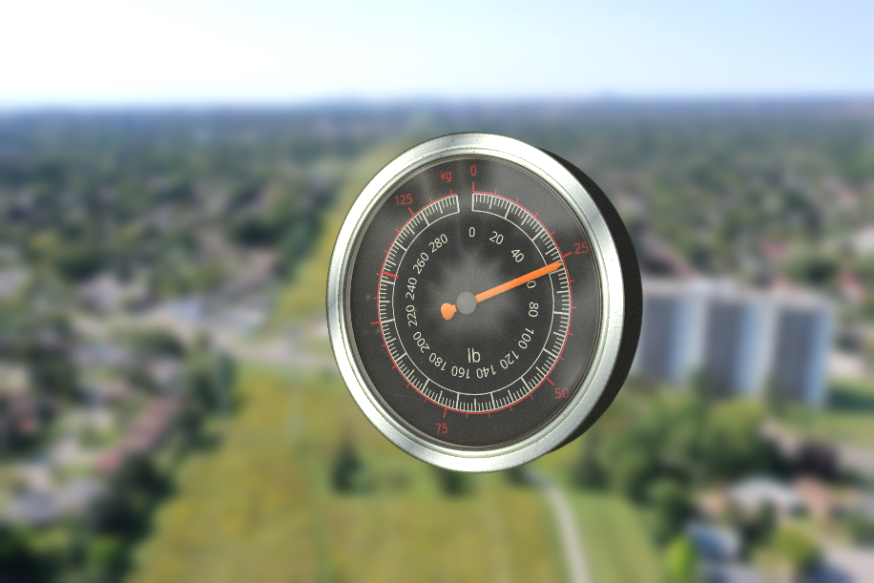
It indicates {"value": 58, "unit": "lb"}
